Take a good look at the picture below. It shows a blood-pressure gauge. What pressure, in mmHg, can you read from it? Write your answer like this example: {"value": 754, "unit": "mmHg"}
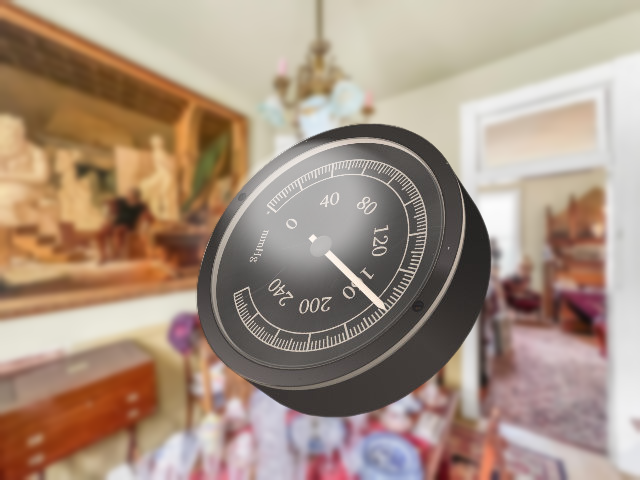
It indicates {"value": 160, "unit": "mmHg"}
